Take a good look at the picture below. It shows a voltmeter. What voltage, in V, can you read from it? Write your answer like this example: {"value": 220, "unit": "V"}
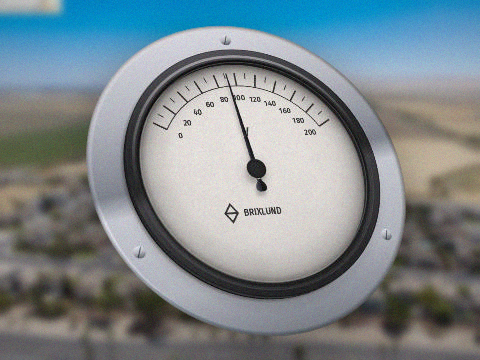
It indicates {"value": 90, "unit": "V"}
